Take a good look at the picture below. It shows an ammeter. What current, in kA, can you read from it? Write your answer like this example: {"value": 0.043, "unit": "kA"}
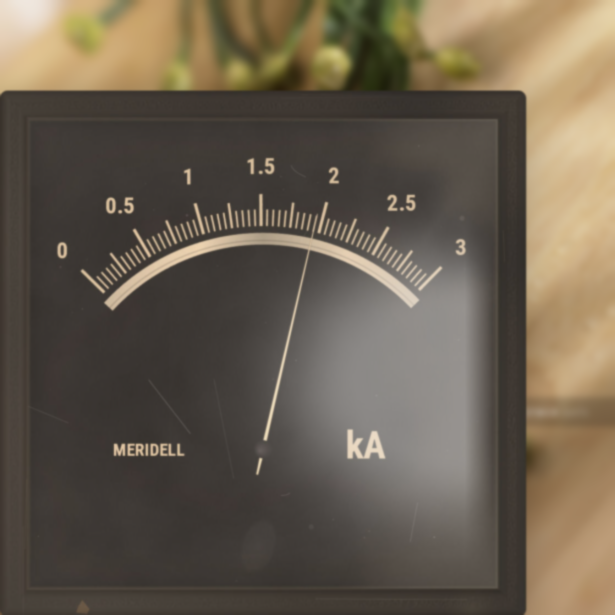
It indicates {"value": 1.95, "unit": "kA"}
